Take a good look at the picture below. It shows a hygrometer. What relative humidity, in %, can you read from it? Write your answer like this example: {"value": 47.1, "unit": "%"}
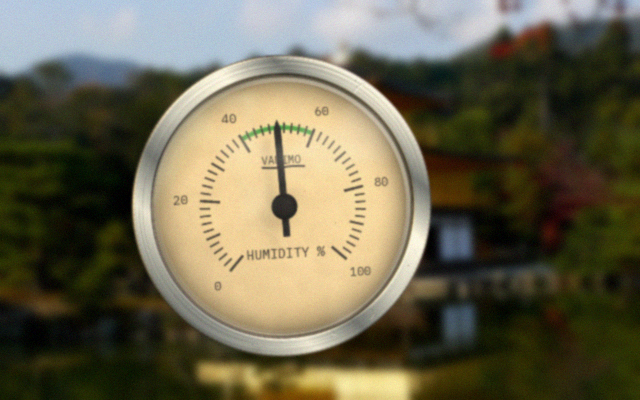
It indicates {"value": 50, "unit": "%"}
